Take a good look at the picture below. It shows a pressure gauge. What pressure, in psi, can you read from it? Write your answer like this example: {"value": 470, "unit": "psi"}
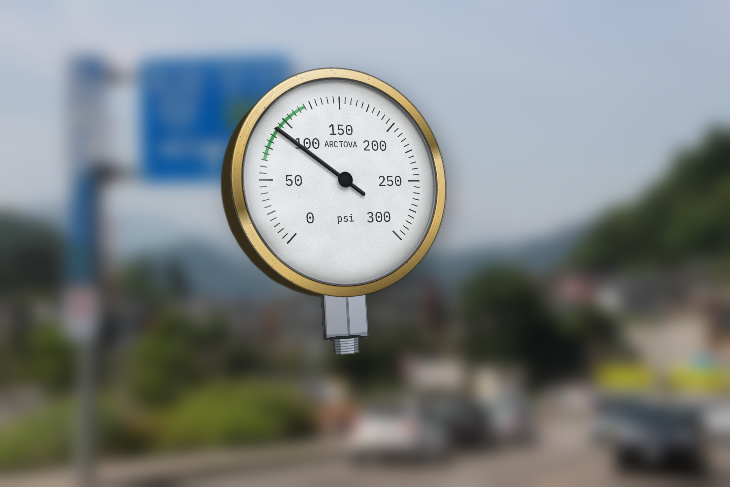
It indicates {"value": 90, "unit": "psi"}
